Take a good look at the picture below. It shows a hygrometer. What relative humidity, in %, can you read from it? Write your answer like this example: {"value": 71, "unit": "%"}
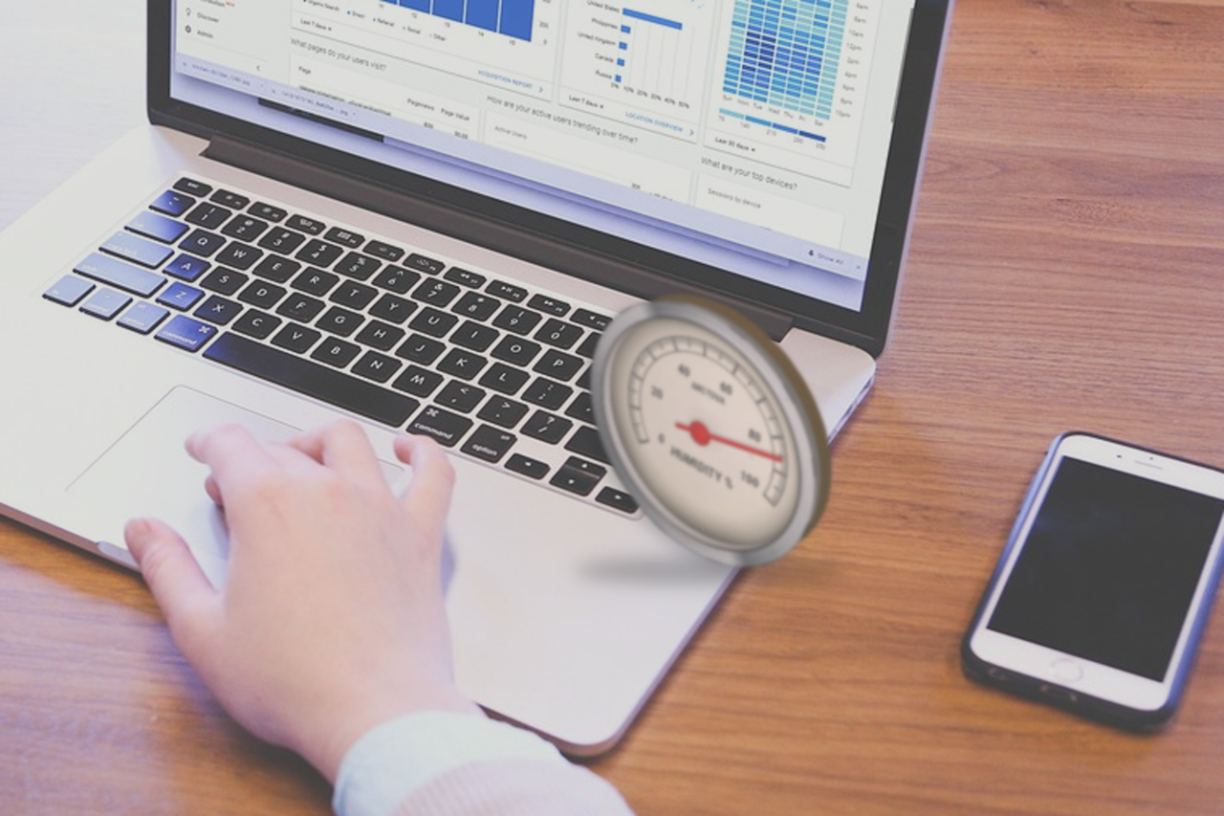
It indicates {"value": 85, "unit": "%"}
